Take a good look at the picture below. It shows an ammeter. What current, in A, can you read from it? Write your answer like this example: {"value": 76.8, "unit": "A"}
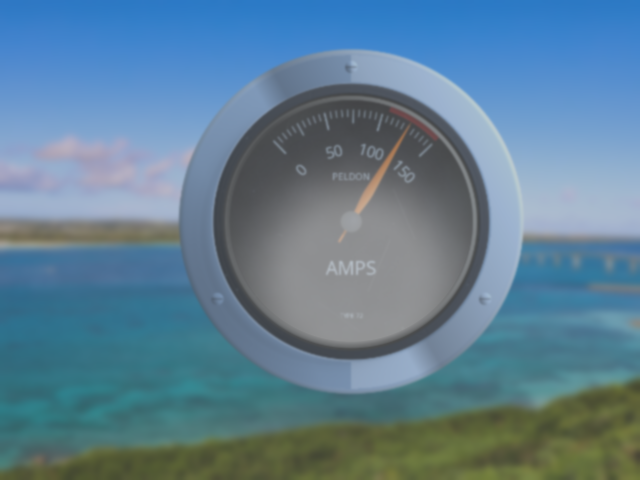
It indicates {"value": 125, "unit": "A"}
